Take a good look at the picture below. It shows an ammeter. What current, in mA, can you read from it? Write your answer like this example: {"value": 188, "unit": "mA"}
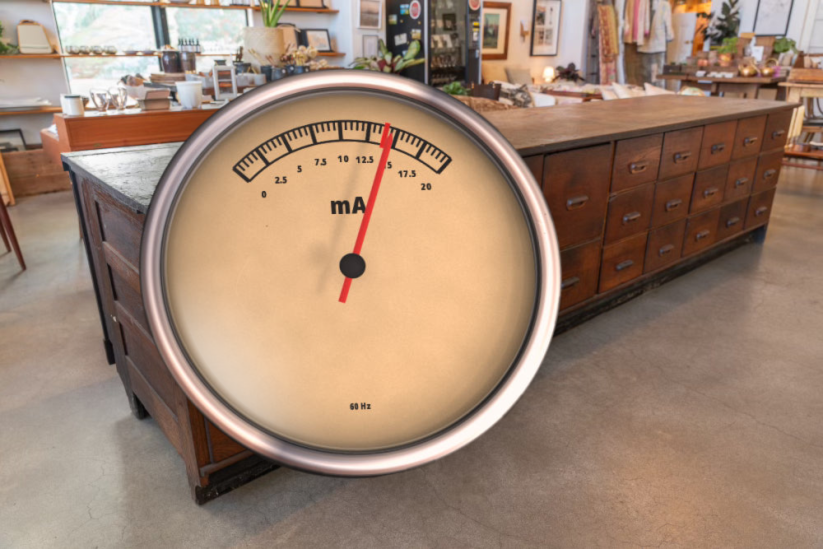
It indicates {"value": 14.5, "unit": "mA"}
